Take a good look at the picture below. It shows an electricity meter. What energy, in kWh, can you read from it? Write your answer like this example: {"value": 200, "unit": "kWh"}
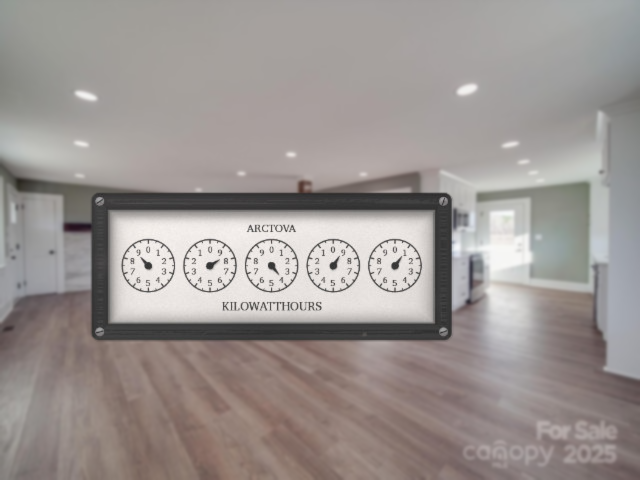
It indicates {"value": 88391, "unit": "kWh"}
